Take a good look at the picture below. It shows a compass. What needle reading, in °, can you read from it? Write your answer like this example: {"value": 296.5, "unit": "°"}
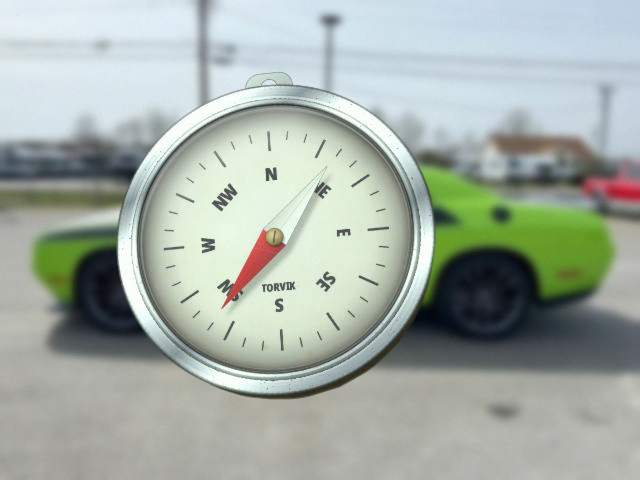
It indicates {"value": 220, "unit": "°"}
